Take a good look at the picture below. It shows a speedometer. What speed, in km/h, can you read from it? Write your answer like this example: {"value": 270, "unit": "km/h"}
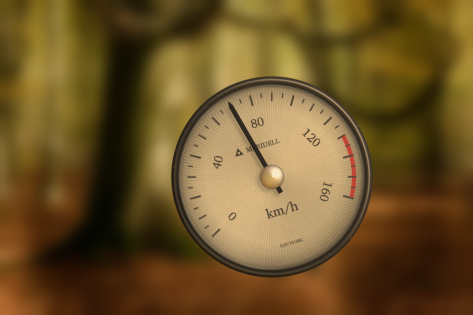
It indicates {"value": 70, "unit": "km/h"}
